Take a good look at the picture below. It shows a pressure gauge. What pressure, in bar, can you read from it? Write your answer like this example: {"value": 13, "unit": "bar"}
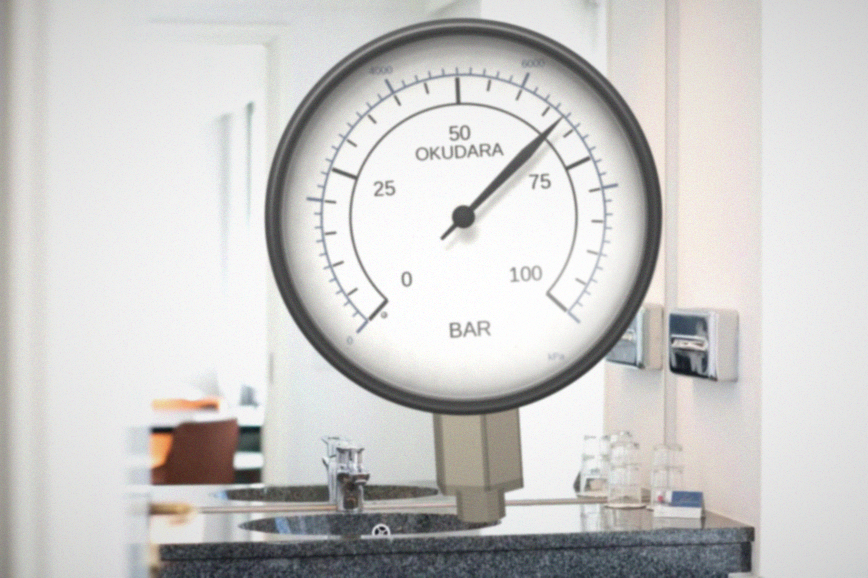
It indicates {"value": 67.5, "unit": "bar"}
